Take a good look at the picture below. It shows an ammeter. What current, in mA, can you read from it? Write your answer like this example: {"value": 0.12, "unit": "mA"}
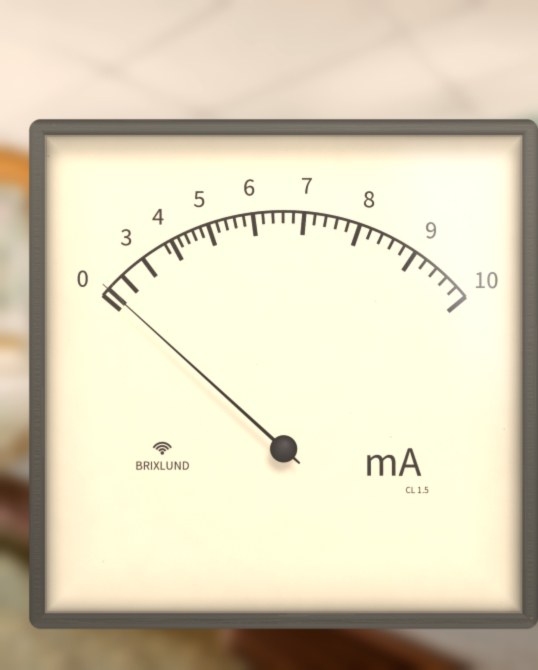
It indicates {"value": 1, "unit": "mA"}
